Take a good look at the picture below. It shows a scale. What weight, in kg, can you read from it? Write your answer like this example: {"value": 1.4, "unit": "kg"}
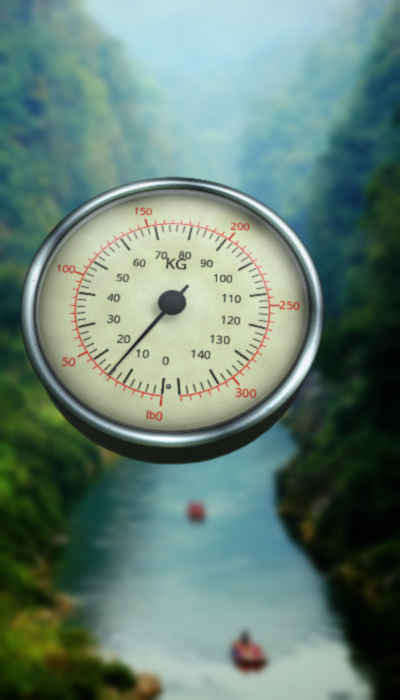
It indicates {"value": 14, "unit": "kg"}
